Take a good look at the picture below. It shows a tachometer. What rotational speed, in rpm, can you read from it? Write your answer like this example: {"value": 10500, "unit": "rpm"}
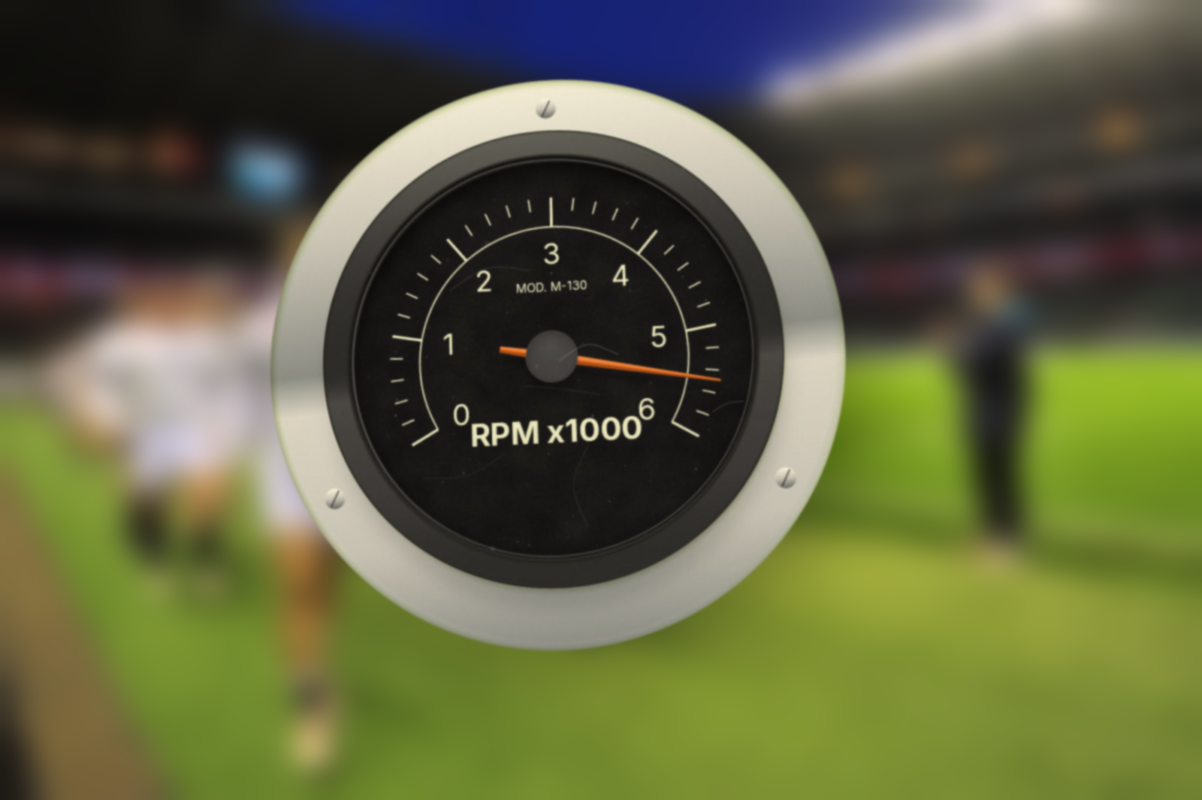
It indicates {"value": 5500, "unit": "rpm"}
